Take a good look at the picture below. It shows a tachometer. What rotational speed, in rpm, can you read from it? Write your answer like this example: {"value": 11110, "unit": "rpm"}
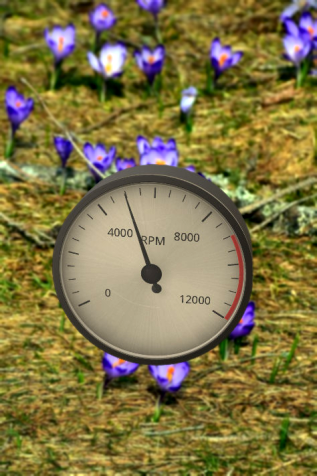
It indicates {"value": 5000, "unit": "rpm"}
